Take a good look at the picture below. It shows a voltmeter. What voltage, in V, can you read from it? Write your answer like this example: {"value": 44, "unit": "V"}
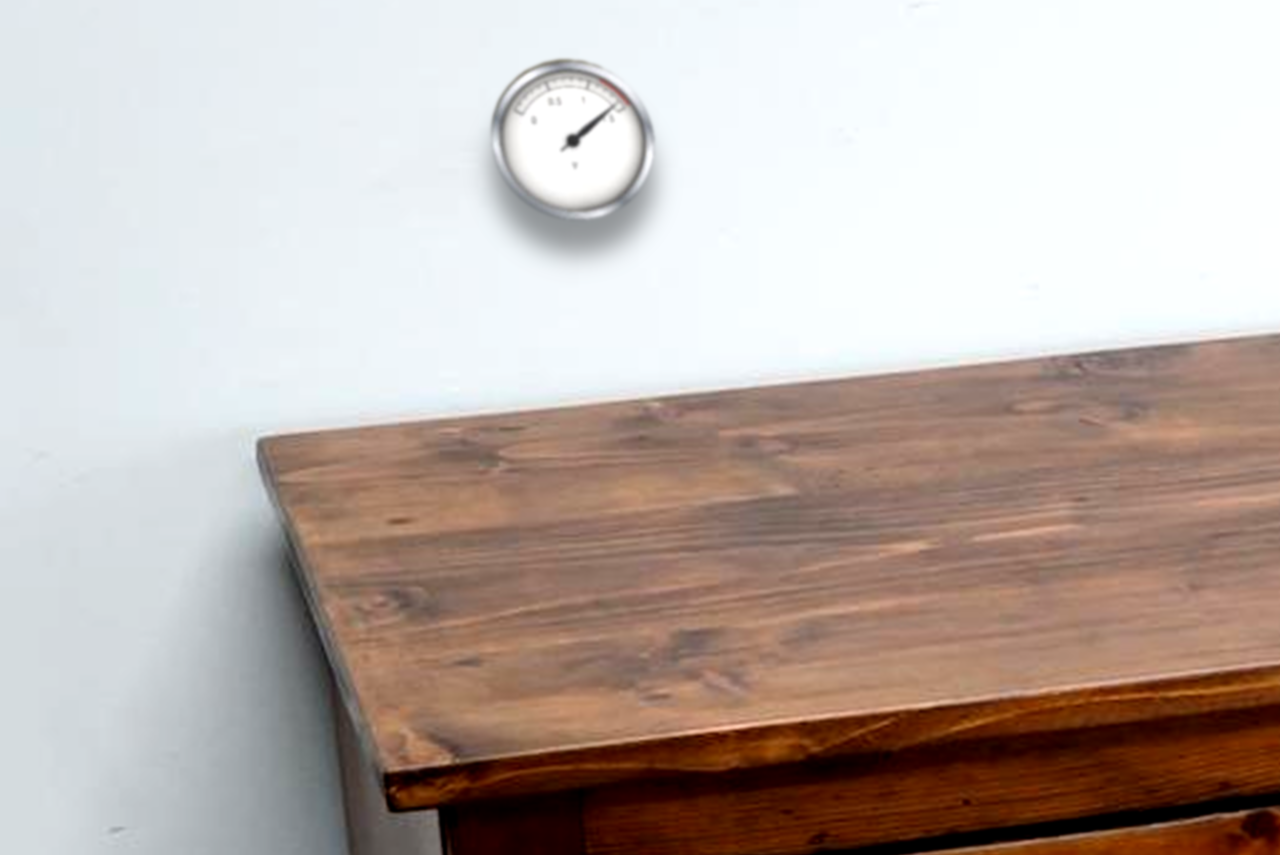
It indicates {"value": 1.4, "unit": "V"}
